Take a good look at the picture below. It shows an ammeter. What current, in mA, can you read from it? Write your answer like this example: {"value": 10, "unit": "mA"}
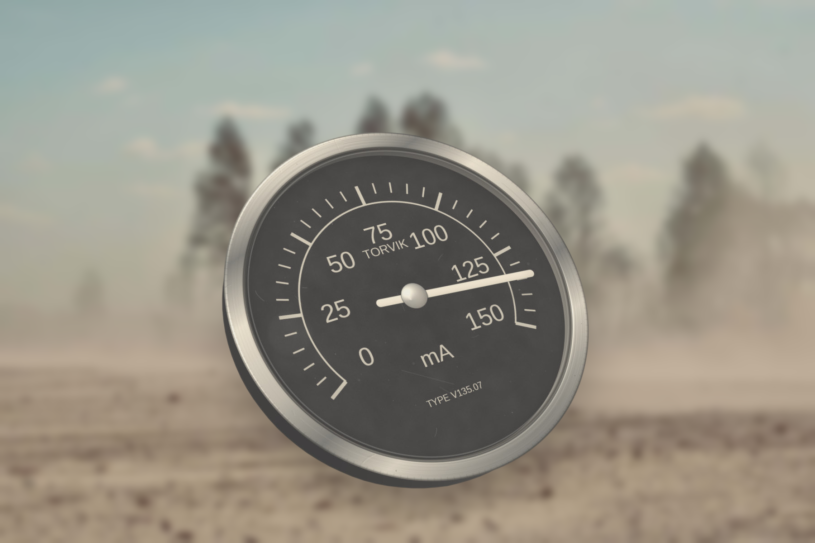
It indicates {"value": 135, "unit": "mA"}
